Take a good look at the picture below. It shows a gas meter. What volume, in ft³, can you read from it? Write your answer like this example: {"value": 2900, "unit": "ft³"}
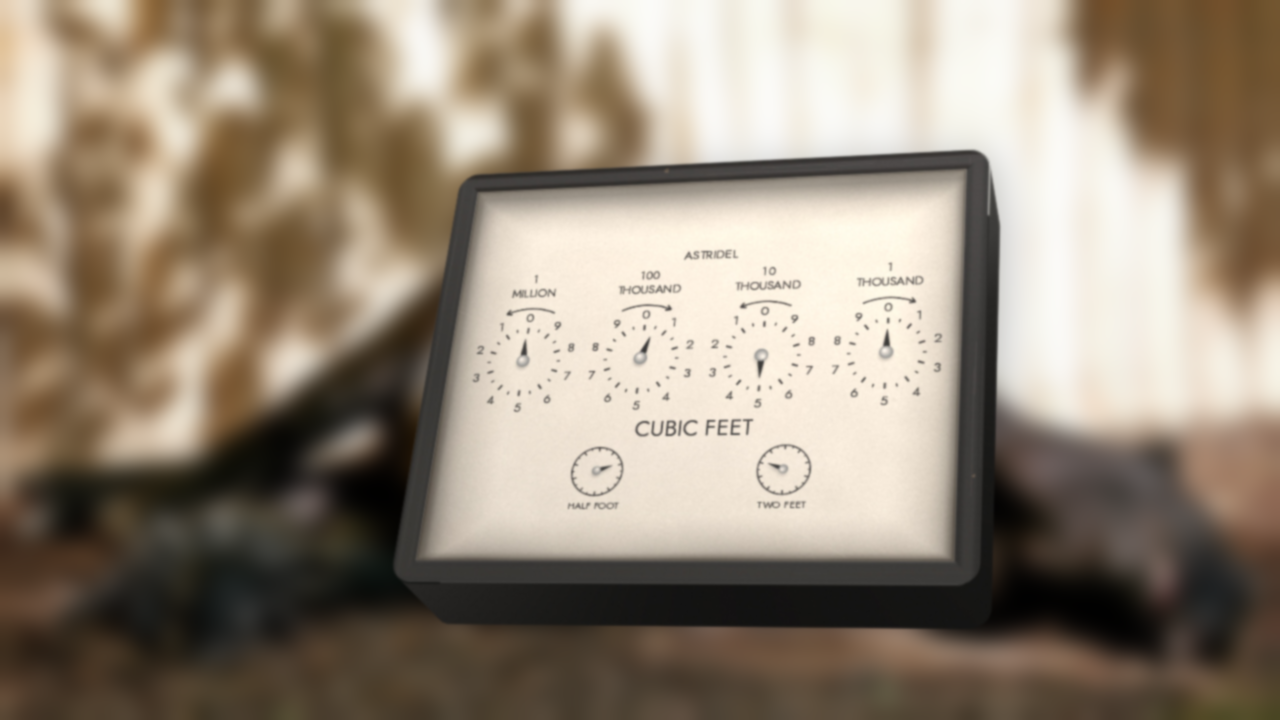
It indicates {"value": 5000, "unit": "ft³"}
